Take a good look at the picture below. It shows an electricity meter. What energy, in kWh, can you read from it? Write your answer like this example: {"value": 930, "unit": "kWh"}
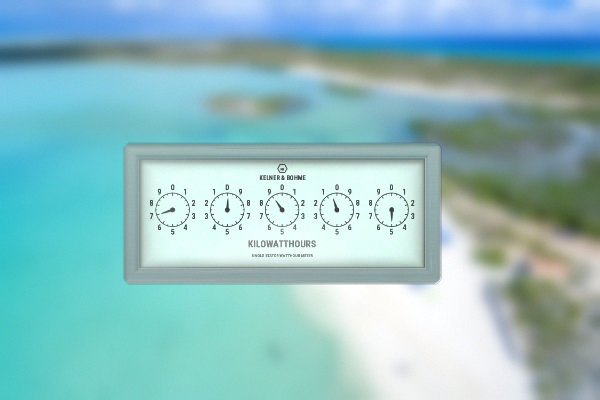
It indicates {"value": 69905, "unit": "kWh"}
